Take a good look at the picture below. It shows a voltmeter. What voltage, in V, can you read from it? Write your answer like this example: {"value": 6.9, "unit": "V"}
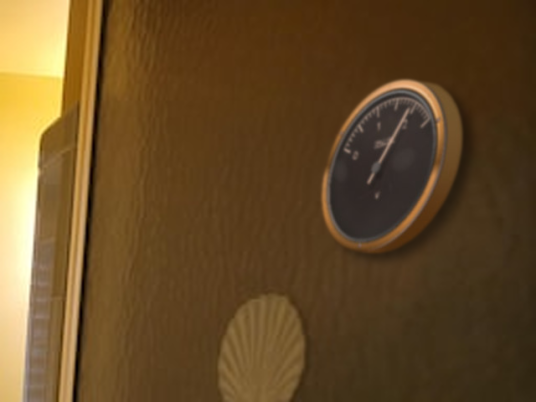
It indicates {"value": 2, "unit": "V"}
